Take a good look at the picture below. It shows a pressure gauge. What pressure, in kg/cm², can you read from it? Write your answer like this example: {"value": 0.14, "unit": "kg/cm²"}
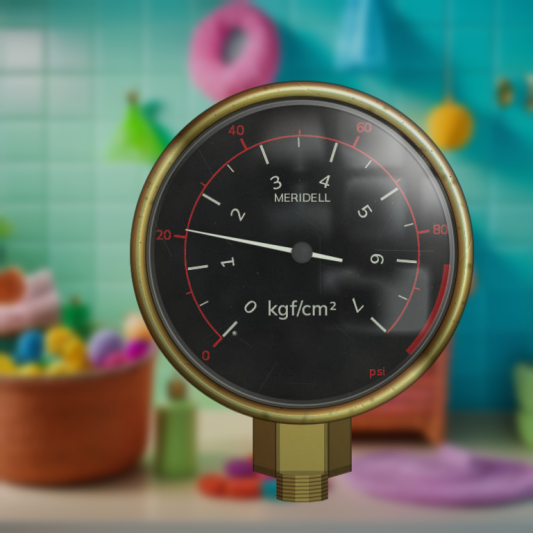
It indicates {"value": 1.5, "unit": "kg/cm²"}
